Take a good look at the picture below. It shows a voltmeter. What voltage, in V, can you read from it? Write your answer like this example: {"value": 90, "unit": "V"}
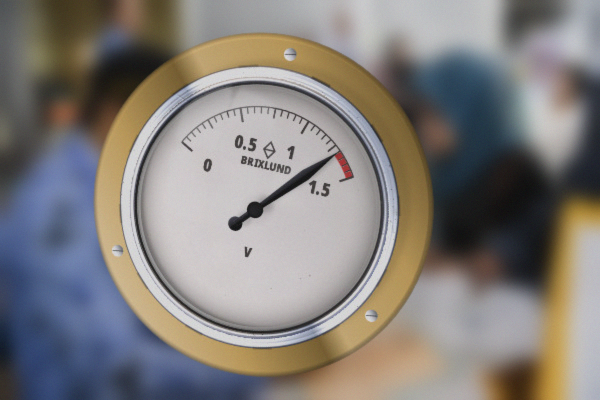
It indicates {"value": 1.3, "unit": "V"}
